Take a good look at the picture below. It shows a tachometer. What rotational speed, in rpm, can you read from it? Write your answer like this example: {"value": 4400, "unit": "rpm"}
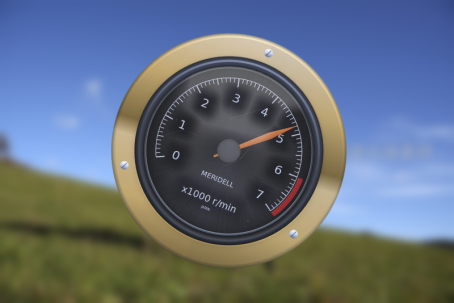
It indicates {"value": 4800, "unit": "rpm"}
